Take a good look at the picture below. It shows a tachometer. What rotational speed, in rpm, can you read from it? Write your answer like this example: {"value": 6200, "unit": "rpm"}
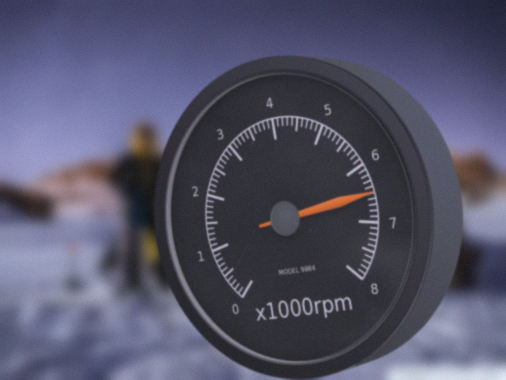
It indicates {"value": 6500, "unit": "rpm"}
